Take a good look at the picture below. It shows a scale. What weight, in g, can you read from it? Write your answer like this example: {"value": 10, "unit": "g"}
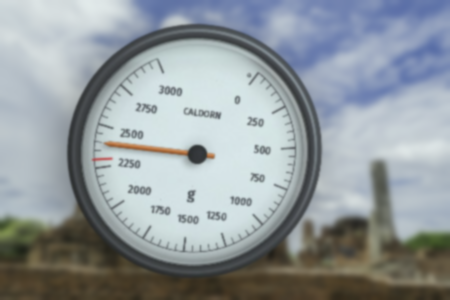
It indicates {"value": 2400, "unit": "g"}
